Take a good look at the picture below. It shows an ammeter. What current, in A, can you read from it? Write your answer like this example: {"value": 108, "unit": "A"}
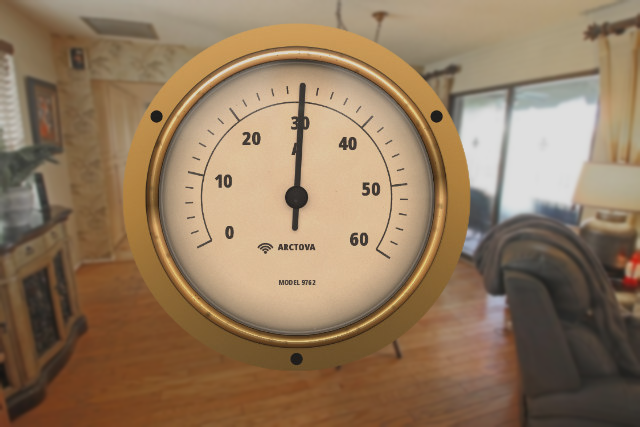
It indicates {"value": 30, "unit": "A"}
